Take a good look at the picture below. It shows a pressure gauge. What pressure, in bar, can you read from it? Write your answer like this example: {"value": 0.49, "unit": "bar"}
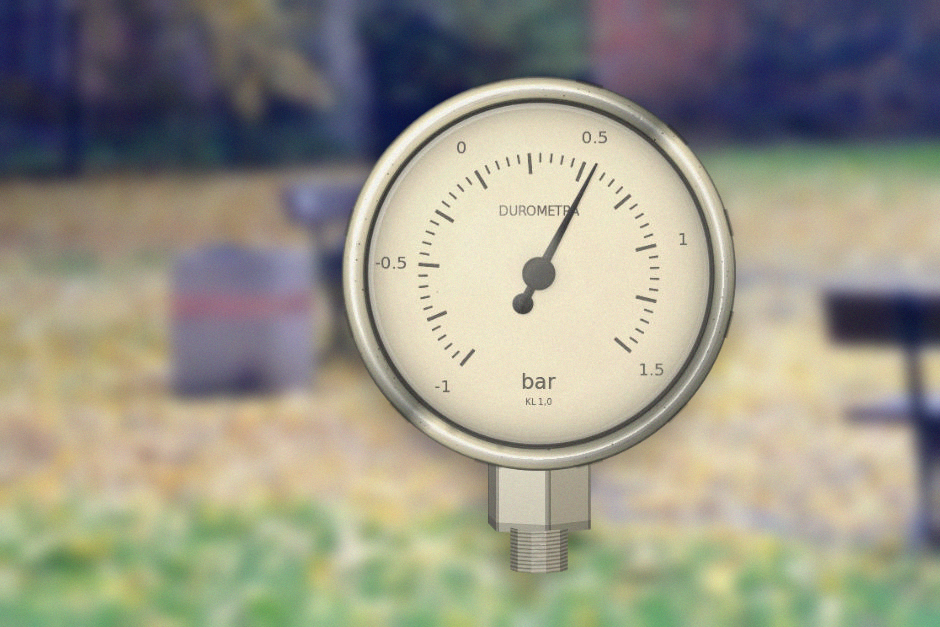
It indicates {"value": 0.55, "unit": "bar"}
